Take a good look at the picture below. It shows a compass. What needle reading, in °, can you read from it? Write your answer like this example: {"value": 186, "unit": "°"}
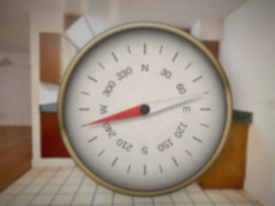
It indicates {"value": 255, "unit": "°"}
